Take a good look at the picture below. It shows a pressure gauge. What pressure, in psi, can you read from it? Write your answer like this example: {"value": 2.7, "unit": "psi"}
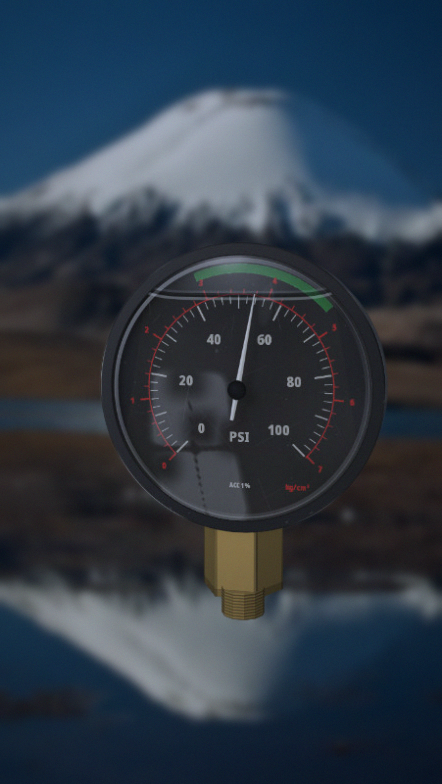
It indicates {"value": 54, "unit": "psi"}
